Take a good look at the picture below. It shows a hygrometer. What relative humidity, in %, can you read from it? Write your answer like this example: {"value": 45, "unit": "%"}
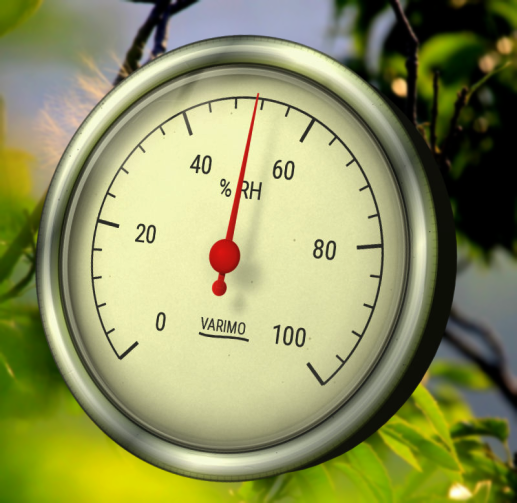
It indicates {"value": 52, "unit": "%"}
